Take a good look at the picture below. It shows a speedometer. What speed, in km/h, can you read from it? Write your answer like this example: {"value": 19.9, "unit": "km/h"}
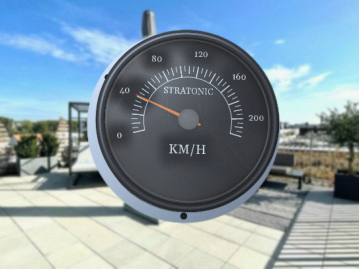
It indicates {"value": 40, "unit": "km/h"}
